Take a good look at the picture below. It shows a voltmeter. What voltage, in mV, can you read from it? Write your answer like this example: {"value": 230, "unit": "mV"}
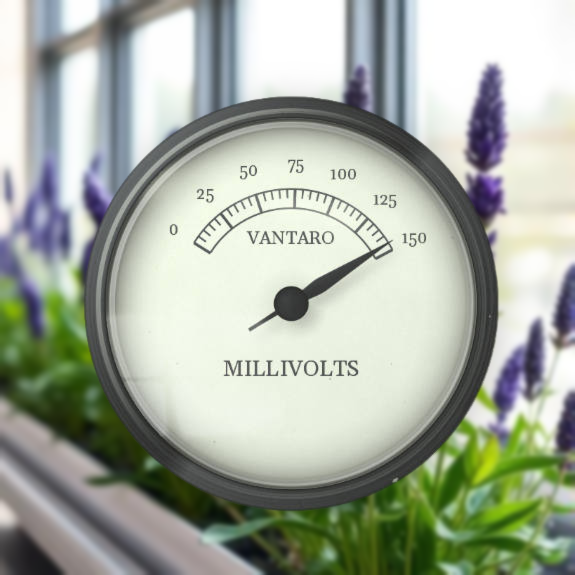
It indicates {"value": 145, "unit": "mV"}
